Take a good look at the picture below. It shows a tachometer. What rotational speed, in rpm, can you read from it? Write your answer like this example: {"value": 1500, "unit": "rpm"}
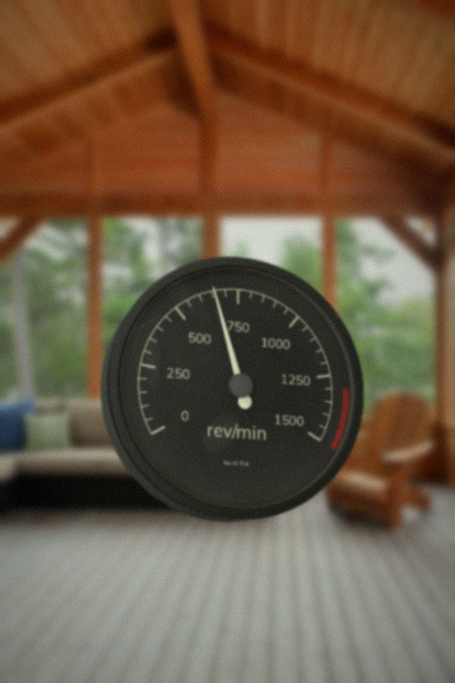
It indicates {"value": 650, "unit": "rpm"}
